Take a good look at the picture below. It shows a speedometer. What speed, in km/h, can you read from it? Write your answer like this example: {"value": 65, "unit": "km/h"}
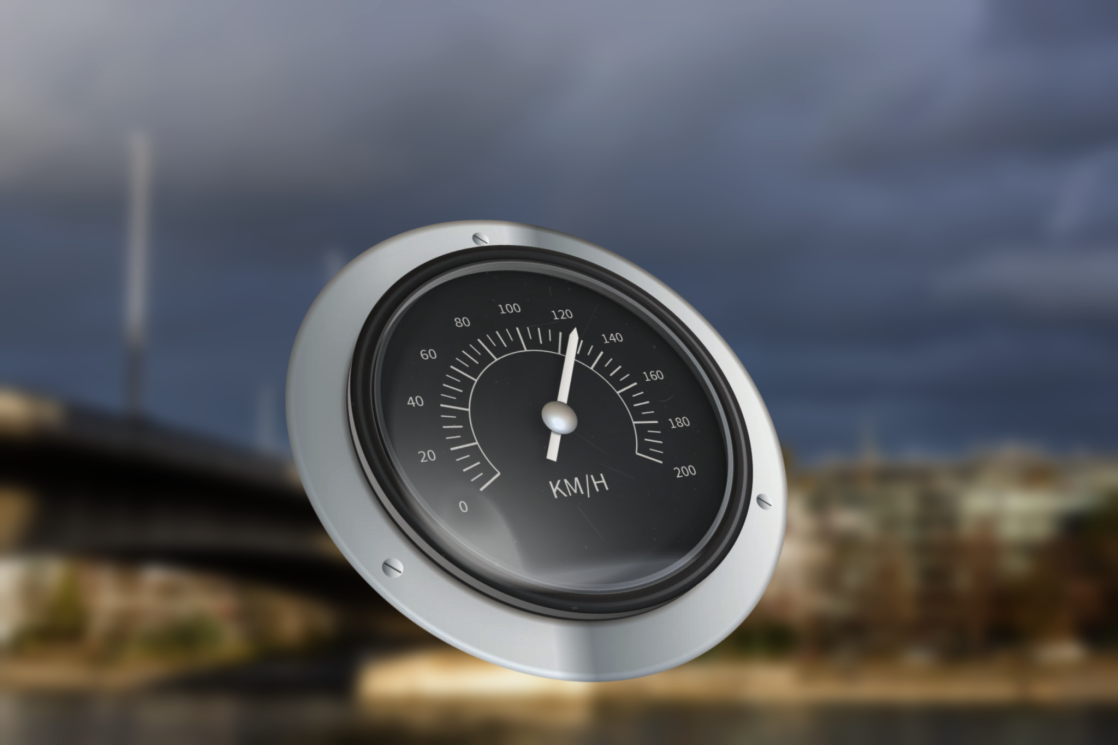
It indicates {"value": 125, "unit": "km/h"}
